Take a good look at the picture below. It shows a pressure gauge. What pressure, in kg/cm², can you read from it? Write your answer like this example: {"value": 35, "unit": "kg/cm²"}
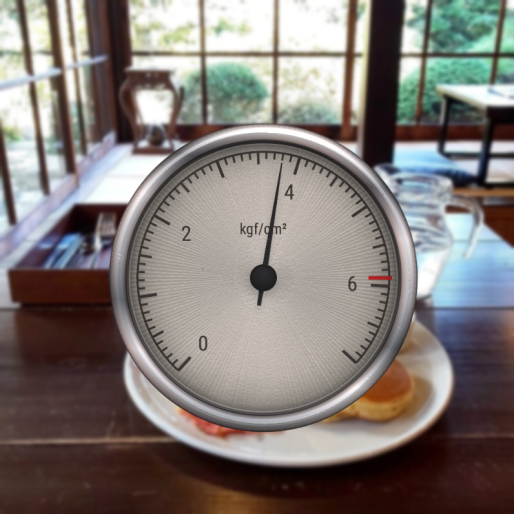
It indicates {"value": 3.8, "unit": "kg/cm²"}
